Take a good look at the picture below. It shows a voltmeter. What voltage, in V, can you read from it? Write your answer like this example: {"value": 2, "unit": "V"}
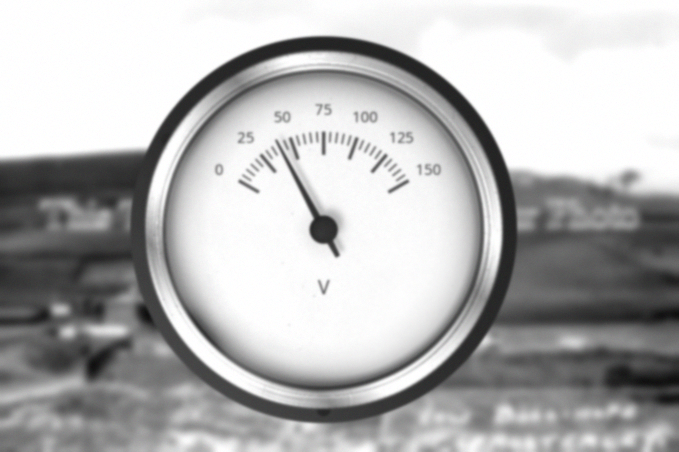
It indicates {"value": 40, "unit": "V"}
